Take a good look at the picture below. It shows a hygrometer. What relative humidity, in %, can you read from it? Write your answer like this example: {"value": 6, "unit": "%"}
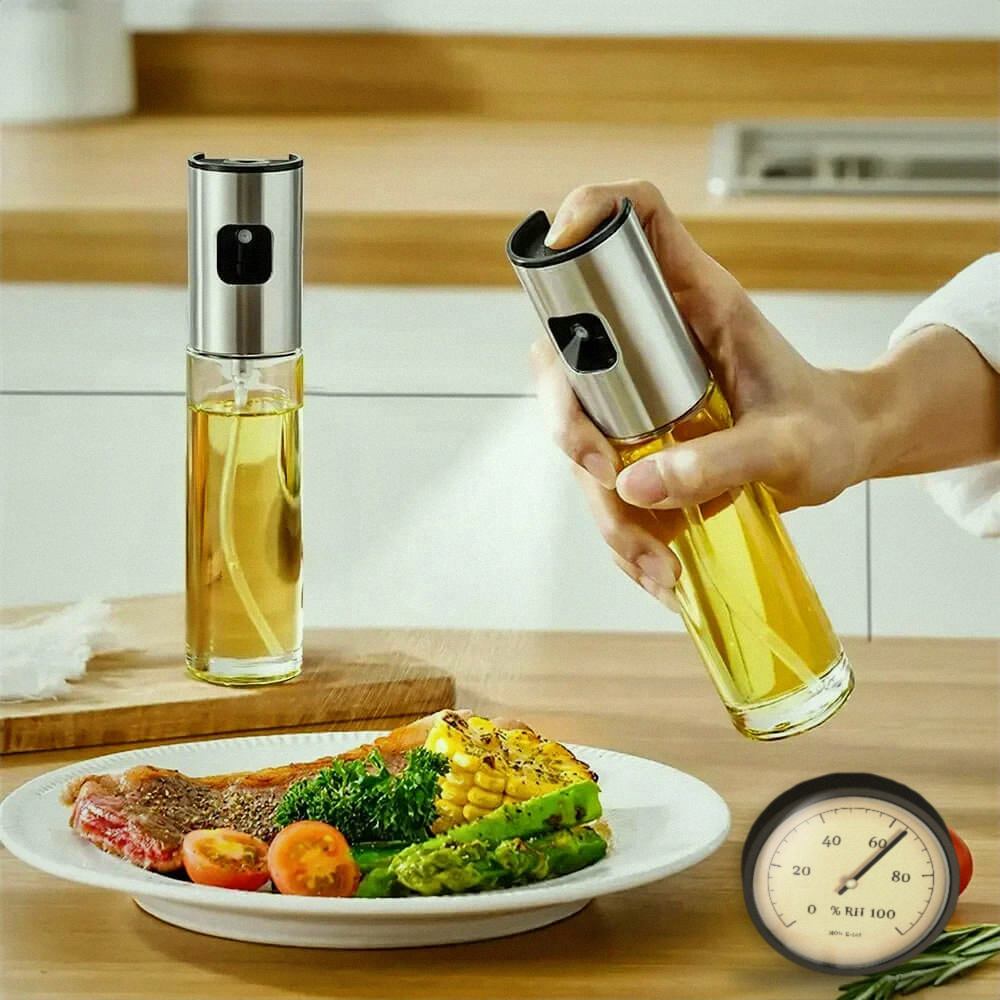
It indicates {"value": 64, "unit": "%"}
